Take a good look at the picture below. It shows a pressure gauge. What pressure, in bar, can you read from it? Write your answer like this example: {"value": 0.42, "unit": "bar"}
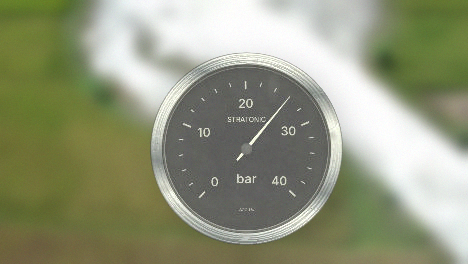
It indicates {"value": 26, "unit": "bar"}
